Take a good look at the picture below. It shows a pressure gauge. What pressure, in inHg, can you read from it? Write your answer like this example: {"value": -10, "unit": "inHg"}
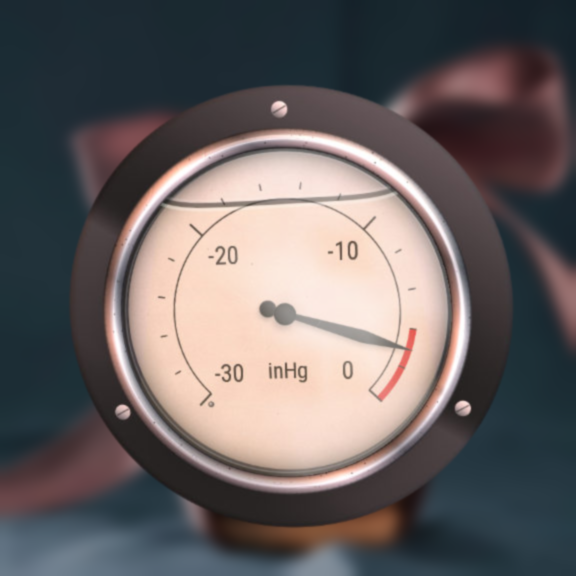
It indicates {"value": -3, "unit": "inHg"}
